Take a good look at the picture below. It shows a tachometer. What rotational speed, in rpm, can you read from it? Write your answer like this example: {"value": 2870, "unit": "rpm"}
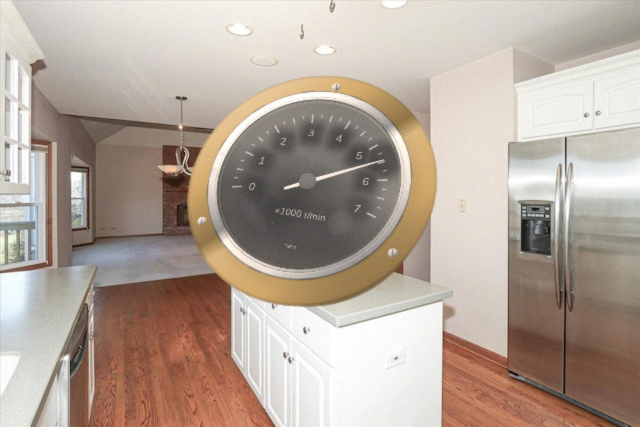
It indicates {"value": 5500, "unit": "rpm"}
